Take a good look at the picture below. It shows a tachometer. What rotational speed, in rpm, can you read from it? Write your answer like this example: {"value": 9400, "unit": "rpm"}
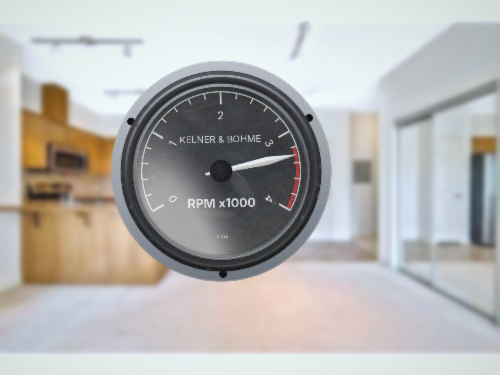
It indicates {"value": 3300, "unit": "rpm"}
